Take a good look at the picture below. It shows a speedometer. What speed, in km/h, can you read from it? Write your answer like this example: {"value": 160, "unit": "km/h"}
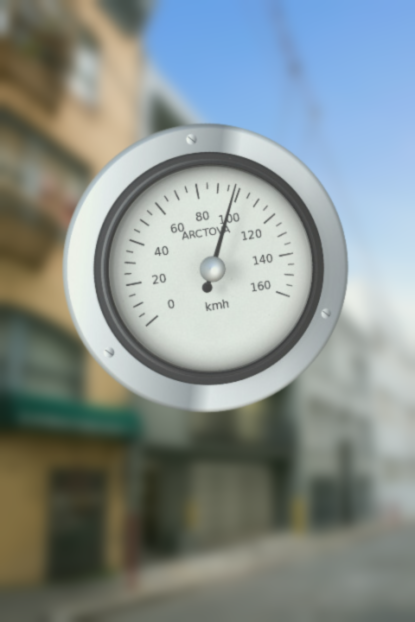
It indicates {"value": 97.5, "unit": "km/h"}
